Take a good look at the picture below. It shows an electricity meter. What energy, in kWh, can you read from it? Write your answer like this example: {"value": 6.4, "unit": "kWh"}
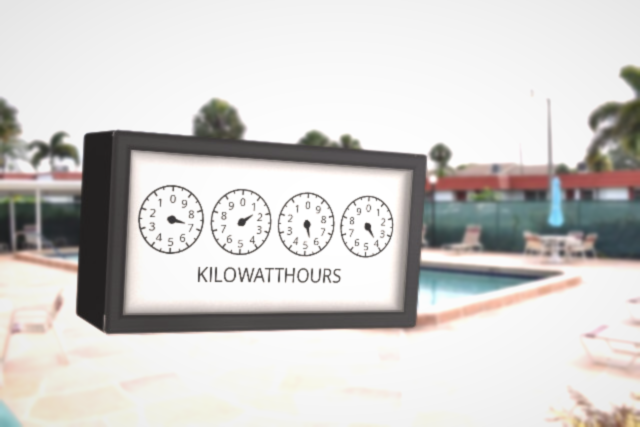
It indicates {"value": 7154, "unit": "kWh"}
